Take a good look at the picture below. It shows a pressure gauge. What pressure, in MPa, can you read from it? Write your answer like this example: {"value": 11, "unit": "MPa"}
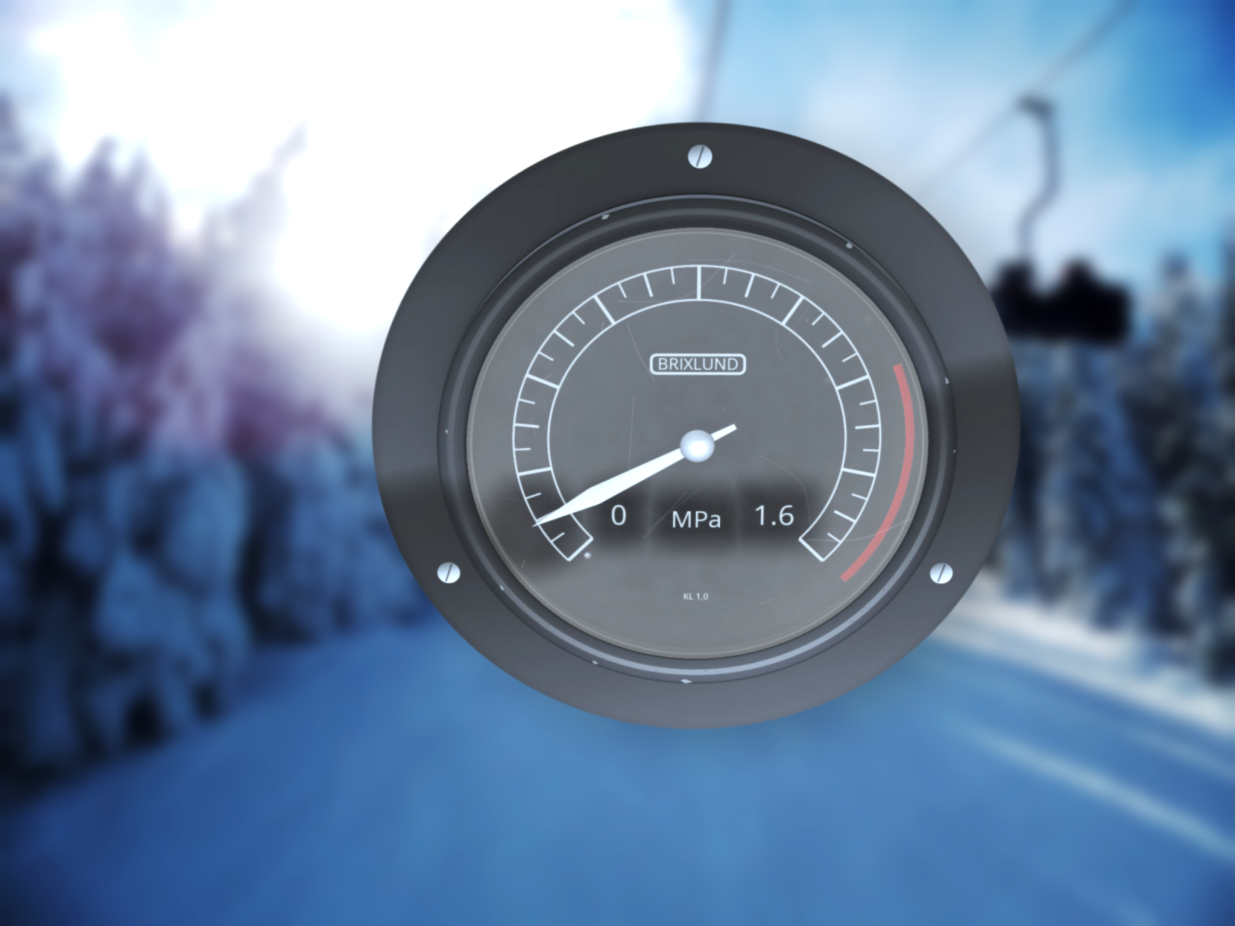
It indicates {"value": 0.1, "unit": "MPa"}
